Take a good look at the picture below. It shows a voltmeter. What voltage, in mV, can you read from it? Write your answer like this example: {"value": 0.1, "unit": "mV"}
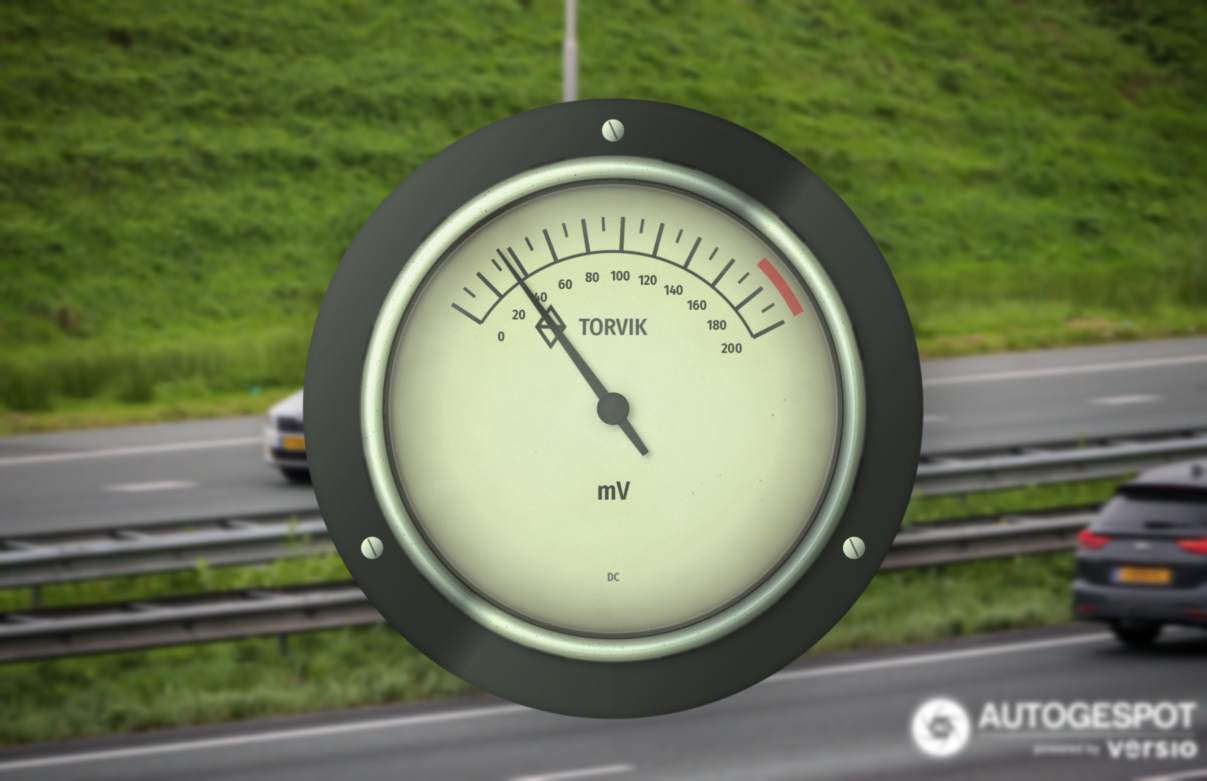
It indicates {"value": 35, "unit": "mV"}
